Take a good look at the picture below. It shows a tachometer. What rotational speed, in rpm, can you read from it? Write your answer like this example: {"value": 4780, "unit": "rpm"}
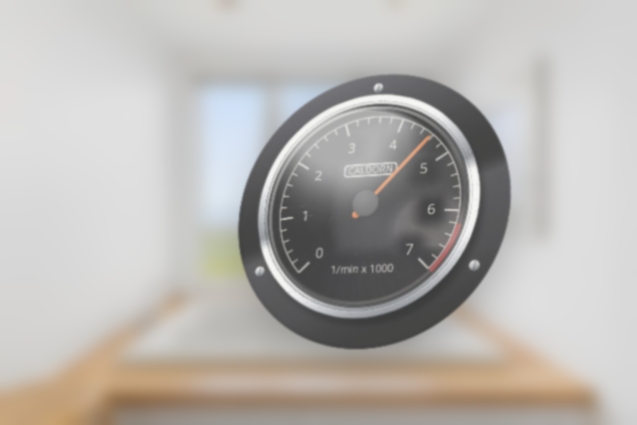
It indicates {"value": 4600, "unit": "rpm"}
